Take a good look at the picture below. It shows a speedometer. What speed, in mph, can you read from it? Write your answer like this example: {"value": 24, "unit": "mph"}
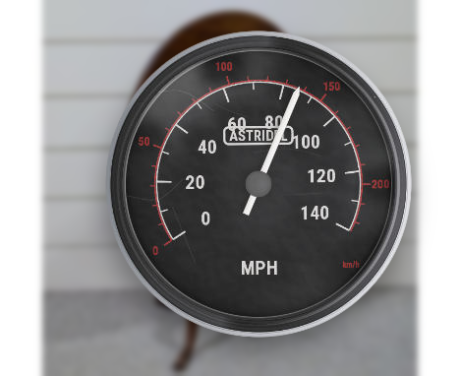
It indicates {"value": 85, "unit": "mph"}
